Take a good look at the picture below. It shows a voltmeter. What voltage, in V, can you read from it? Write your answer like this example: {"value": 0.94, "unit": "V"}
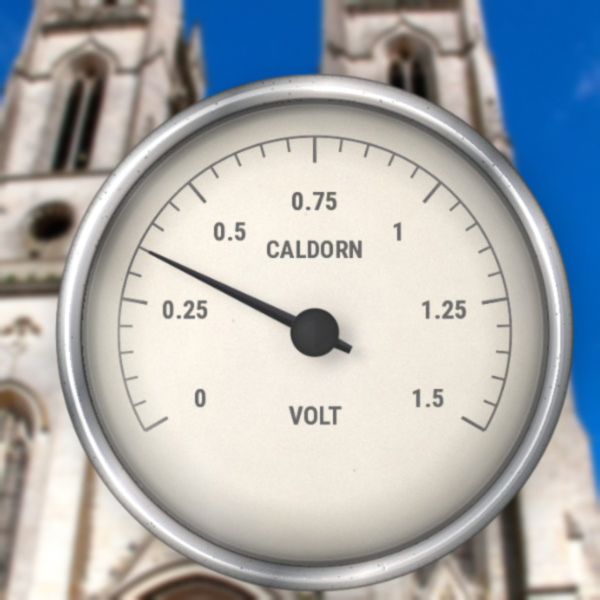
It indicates {"value": 0.35, "unit": "V"}
